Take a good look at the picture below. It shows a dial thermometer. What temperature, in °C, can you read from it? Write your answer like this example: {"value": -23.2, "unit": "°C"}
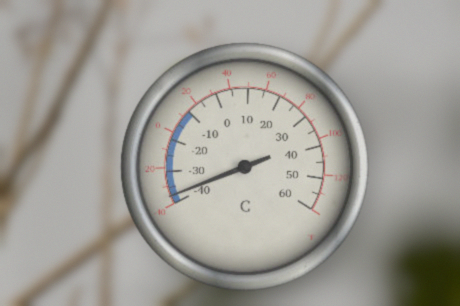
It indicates {"value": -37.5, "unit": "°C"}
